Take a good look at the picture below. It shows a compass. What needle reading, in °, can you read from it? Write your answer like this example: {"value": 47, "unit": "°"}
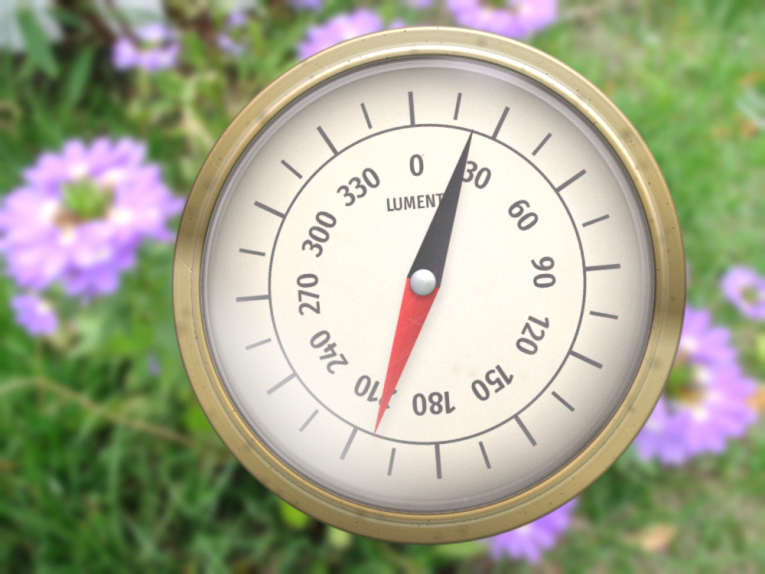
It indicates {"value": 202.5, "unit": "°"}
